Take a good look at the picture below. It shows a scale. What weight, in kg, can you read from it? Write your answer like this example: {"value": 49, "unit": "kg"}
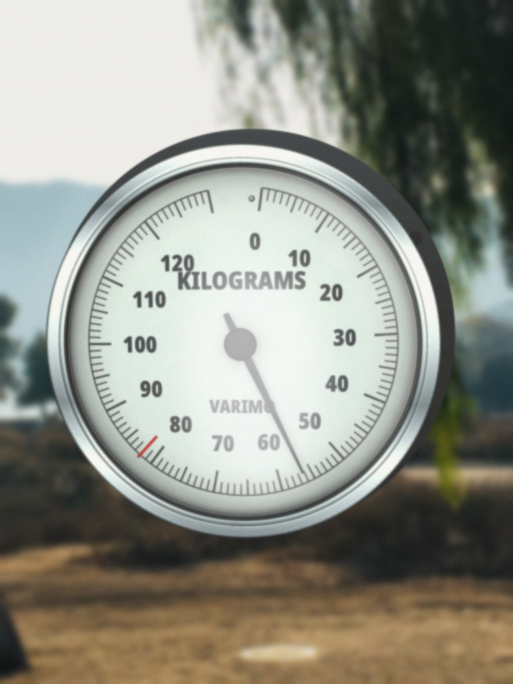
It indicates {"value": 56, "unit": "kg"}
